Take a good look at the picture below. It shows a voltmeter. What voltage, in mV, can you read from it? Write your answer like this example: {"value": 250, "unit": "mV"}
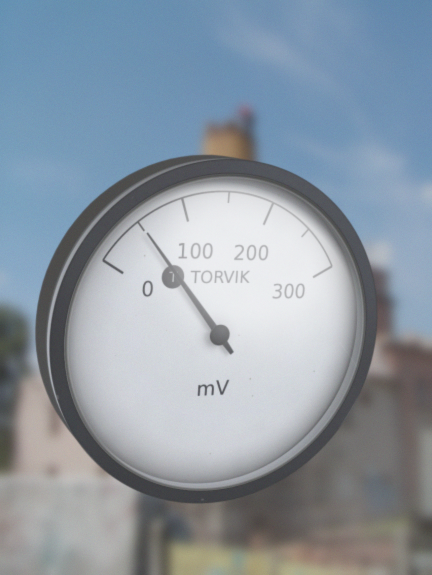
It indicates {"value": 50, "unit": "mV"}
